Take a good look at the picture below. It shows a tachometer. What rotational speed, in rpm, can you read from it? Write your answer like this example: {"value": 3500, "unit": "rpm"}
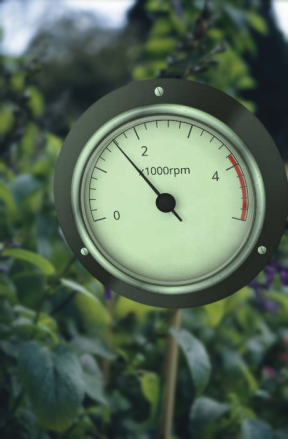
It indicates {"value": 1600, "unit": "rpm"}
